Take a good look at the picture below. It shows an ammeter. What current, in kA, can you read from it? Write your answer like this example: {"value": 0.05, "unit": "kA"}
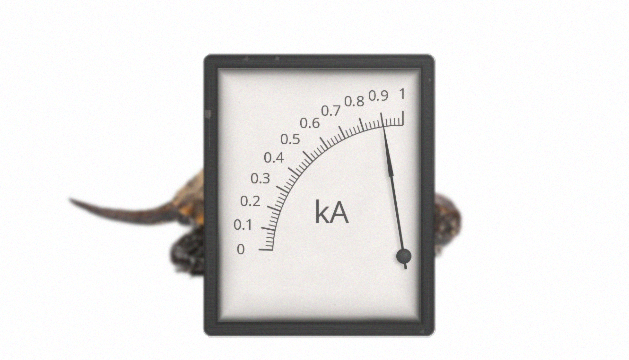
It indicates {"value": 0.9, "unit": "kA"}
